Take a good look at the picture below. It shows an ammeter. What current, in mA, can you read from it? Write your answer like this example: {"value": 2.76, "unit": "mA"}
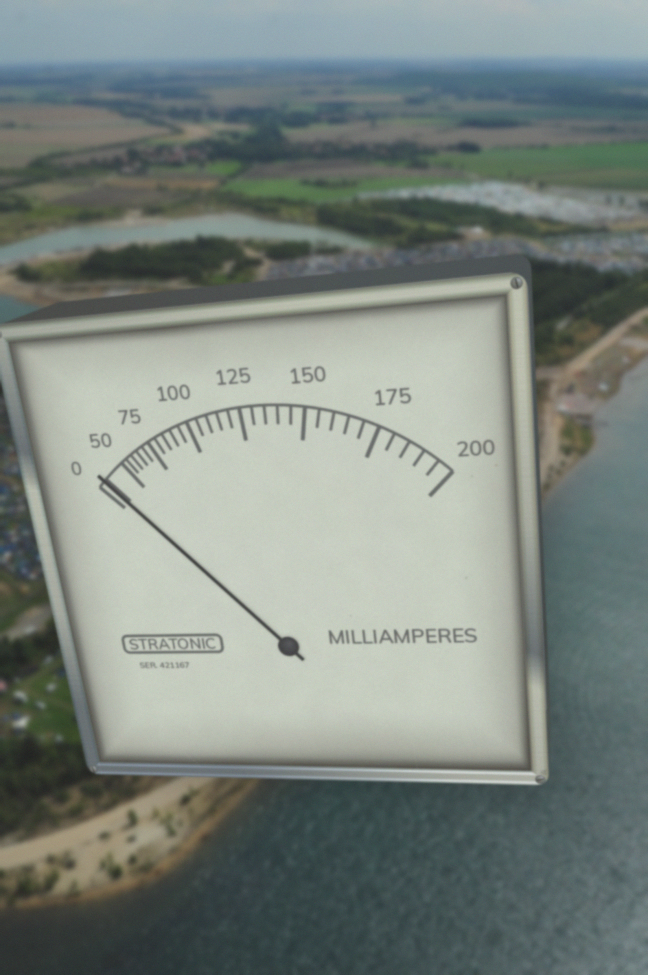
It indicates {"value": 25, "unit": "mA"}
